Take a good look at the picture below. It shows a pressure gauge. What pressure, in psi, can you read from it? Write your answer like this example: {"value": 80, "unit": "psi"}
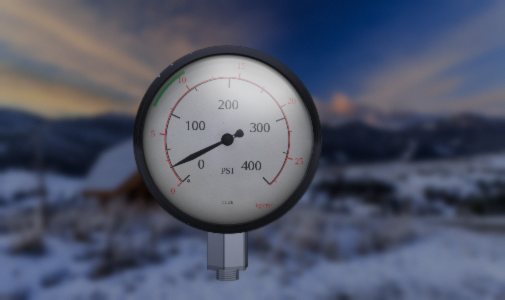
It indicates {"value": 25, "unit": "psi"}
